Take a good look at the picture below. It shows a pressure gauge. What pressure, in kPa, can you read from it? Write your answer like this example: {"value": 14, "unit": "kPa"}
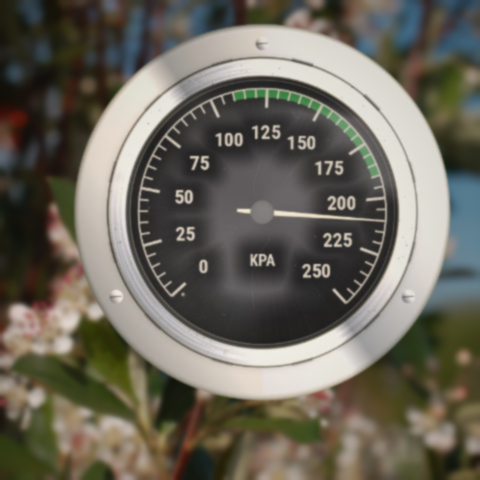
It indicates {"value": 210, "unit": "kPa"}
